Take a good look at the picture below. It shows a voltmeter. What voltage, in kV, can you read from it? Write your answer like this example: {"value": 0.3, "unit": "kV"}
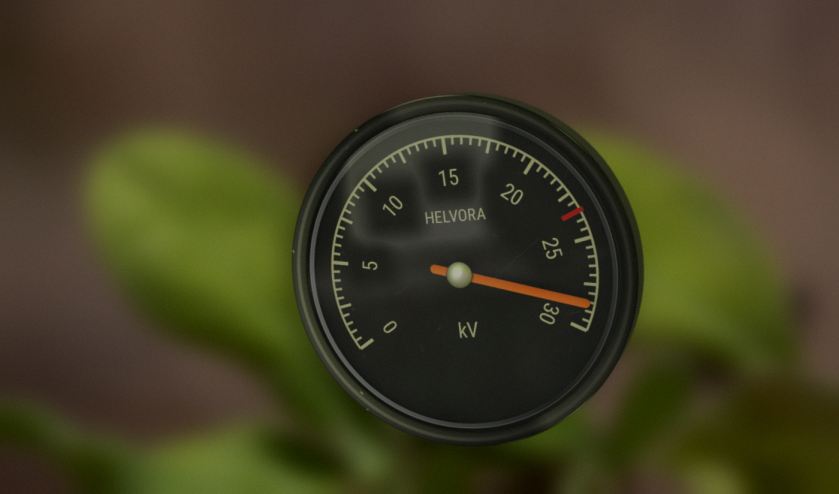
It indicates {"value": 28.5, "unit": "kV"}
